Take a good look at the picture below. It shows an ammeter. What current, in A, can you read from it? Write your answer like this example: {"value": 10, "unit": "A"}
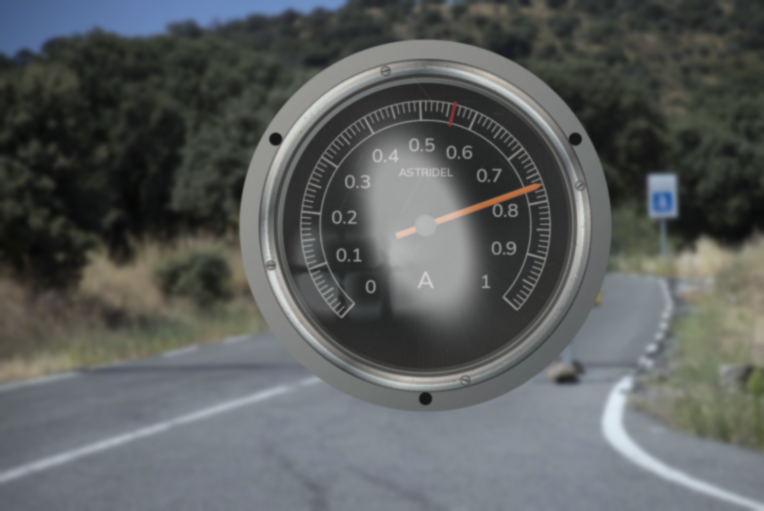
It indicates {"value": 0.77, "unit": "A"}
